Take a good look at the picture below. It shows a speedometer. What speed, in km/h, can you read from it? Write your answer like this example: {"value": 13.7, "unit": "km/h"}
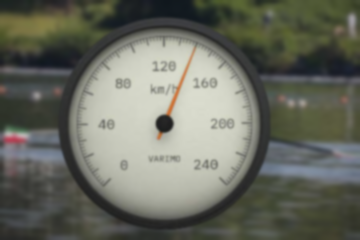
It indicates {"value": 140, "unit": "km/h"}
